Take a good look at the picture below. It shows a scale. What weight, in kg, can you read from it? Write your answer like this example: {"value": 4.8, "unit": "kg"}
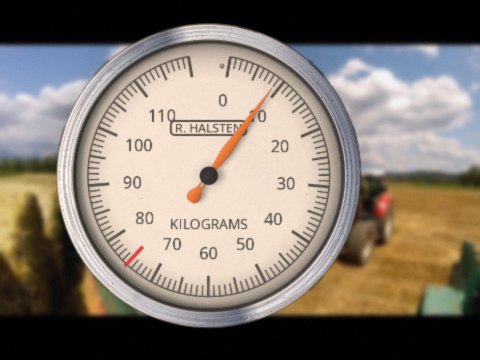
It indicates {"value": 9, "unit": "kg"}
